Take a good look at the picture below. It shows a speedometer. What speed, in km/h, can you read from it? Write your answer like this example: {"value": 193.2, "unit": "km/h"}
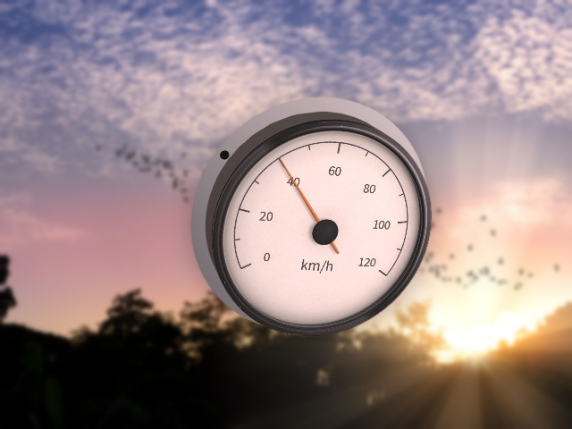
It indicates {"value": 40, "unit": "km/h"}
